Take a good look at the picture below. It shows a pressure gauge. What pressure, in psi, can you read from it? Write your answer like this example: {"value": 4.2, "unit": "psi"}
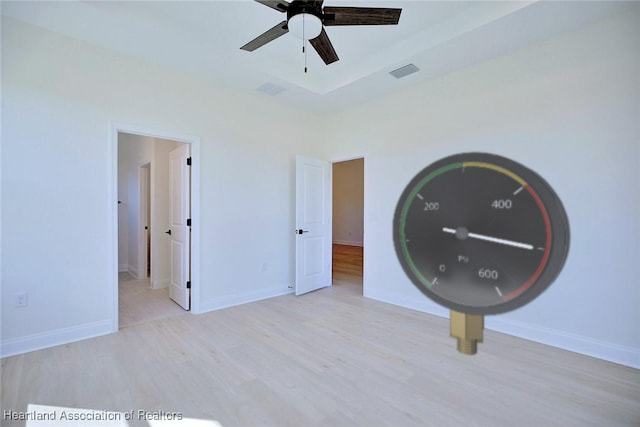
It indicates {"value": 500, "unit": "psi"}
